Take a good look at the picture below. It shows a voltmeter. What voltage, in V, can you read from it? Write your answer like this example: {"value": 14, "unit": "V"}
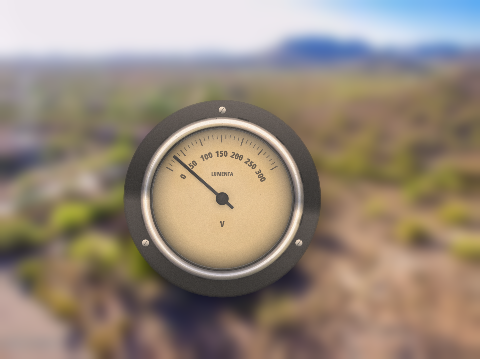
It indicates {"value": 30, "unit": "V"}
